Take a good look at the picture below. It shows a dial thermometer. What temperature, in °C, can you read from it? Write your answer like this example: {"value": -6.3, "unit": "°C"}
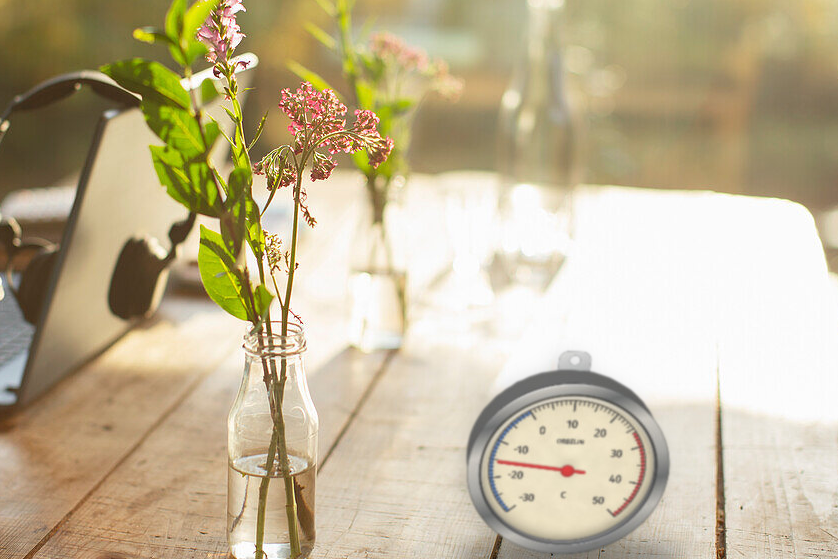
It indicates {"value": -15, "unit": "°C"}
